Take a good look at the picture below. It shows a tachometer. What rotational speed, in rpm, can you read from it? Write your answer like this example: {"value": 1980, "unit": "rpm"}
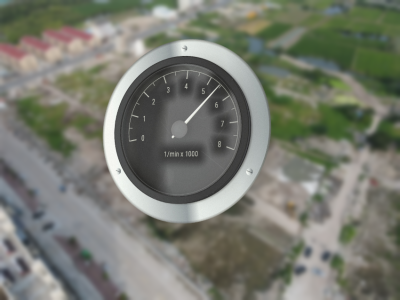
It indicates {"value": 5500, "unit": "rpm"}
